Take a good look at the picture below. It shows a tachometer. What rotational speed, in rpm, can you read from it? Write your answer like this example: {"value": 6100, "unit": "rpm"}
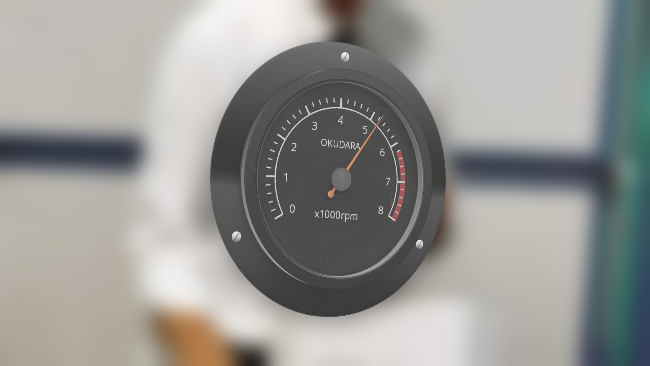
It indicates {"value": 5200, "unit": "rpm"}
